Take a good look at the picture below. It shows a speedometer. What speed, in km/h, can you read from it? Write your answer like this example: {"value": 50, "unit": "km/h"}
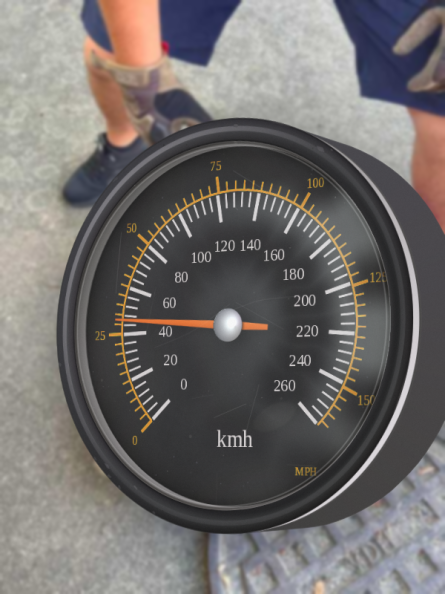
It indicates {"value": 46, "unit": "km/h"}
